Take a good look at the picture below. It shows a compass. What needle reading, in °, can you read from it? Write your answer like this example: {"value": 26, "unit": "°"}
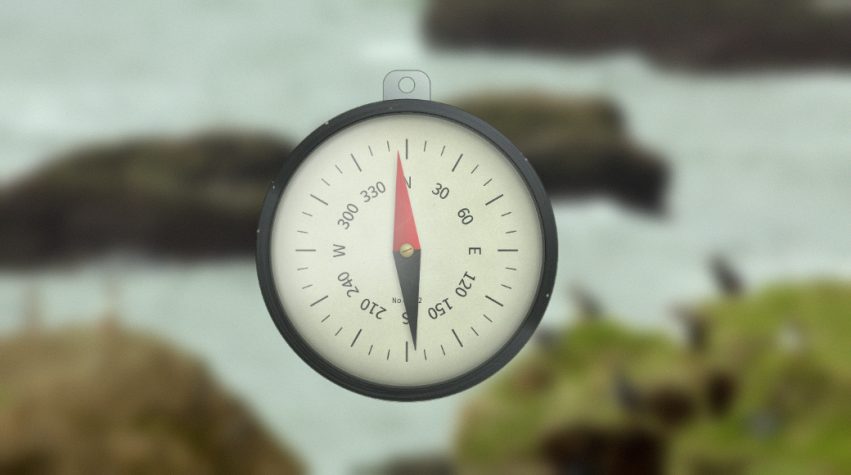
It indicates {"value": 355, "unit": "°"}
